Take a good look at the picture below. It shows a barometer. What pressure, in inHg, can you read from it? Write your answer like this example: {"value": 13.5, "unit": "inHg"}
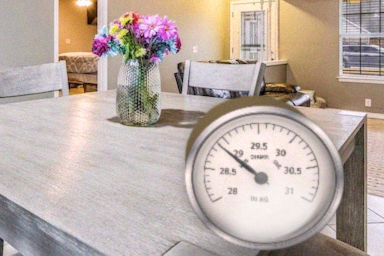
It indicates {"value": 28.9, "unit": "inHg"}
